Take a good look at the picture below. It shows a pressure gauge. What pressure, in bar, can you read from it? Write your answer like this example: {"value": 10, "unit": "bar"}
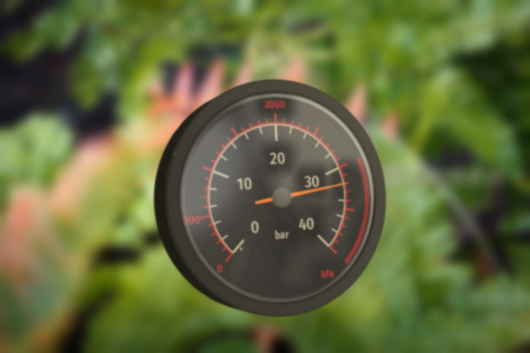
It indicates {"value": 32, "unit": "bar"}
